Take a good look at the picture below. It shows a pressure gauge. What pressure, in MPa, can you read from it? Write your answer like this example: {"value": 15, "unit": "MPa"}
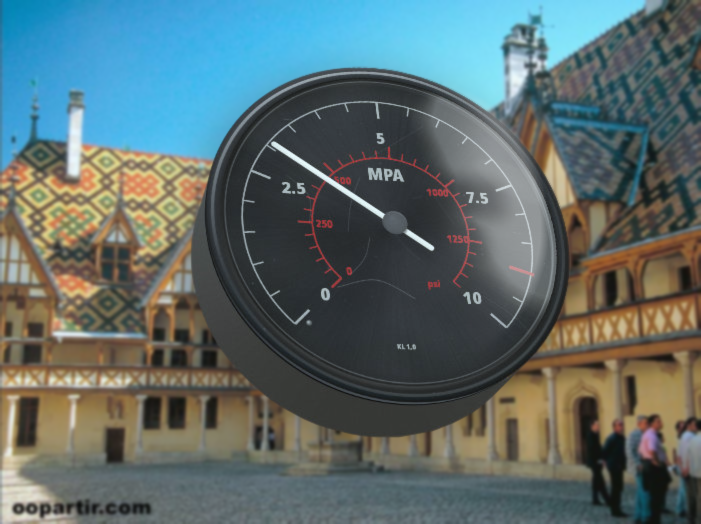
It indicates {"value": 3, "unit": "MPa"}
